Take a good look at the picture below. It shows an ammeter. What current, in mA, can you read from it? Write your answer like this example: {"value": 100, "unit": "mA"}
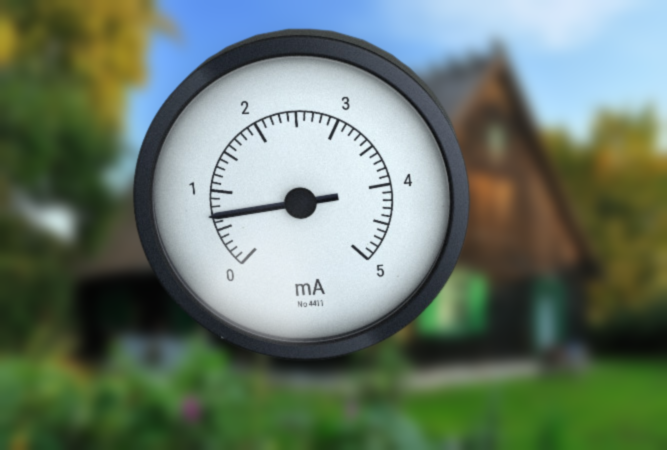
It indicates {"value": 0.7, "unit": "mA"}
